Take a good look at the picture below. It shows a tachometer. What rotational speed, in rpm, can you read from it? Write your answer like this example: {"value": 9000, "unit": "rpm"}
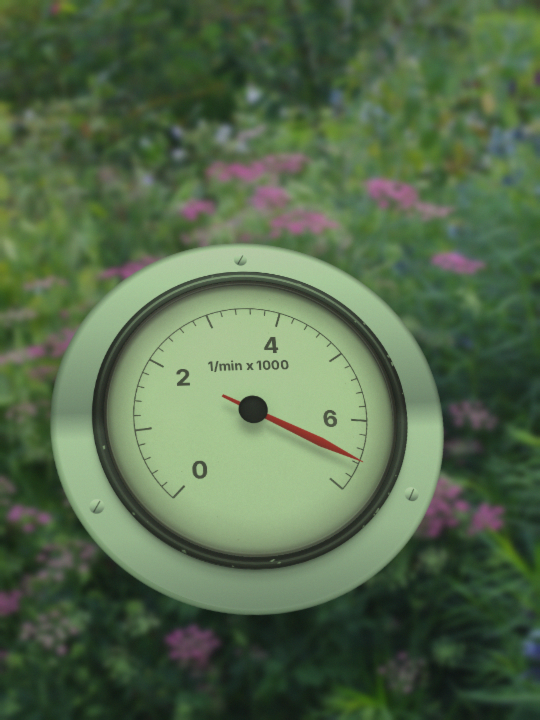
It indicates {"value": 6600, "unit": "rpm"}
